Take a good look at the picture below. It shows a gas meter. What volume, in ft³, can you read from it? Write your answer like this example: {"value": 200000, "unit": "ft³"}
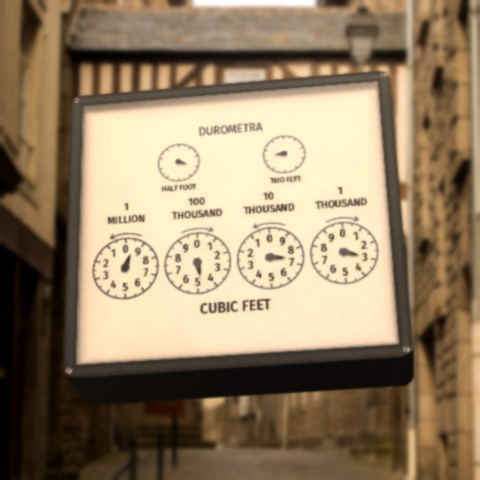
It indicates {"value": 947300, "unit": "ft³"}
